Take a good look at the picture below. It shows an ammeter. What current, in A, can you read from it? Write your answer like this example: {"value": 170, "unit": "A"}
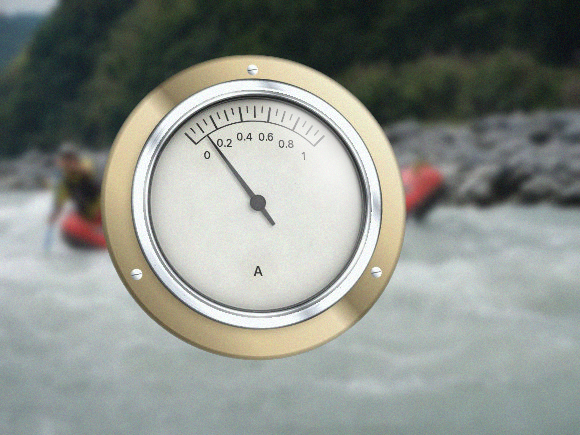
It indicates {"value": 0.1, "unit": "A"}
